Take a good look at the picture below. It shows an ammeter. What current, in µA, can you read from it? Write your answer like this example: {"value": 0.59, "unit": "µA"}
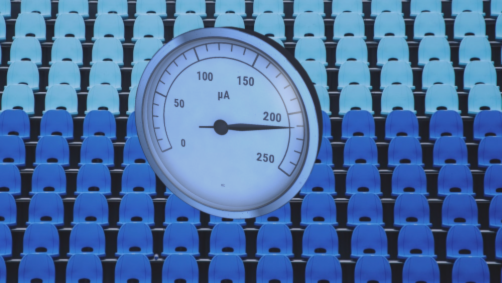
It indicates {"value": 210, "unit": "µA"}
